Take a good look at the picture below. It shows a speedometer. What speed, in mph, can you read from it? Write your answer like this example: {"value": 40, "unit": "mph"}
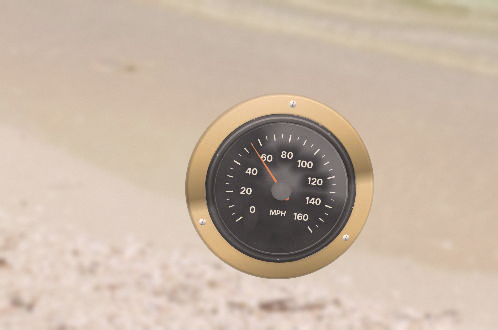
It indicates {"value": 55, "unit": "mph"}
